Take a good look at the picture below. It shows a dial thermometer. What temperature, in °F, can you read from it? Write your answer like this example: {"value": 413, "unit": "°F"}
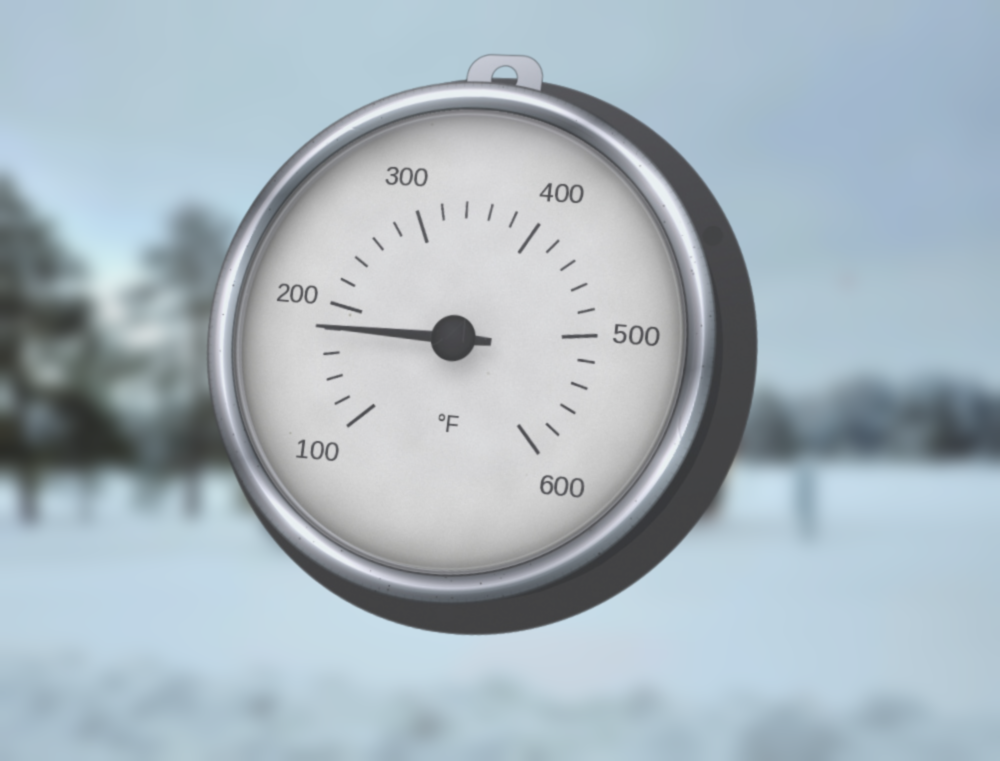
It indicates {"value": 180, "unit": "°F"}
